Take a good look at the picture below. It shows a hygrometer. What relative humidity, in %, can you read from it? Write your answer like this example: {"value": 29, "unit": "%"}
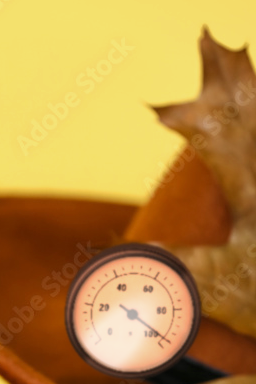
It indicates {"value": 96, "unit": "%"}
